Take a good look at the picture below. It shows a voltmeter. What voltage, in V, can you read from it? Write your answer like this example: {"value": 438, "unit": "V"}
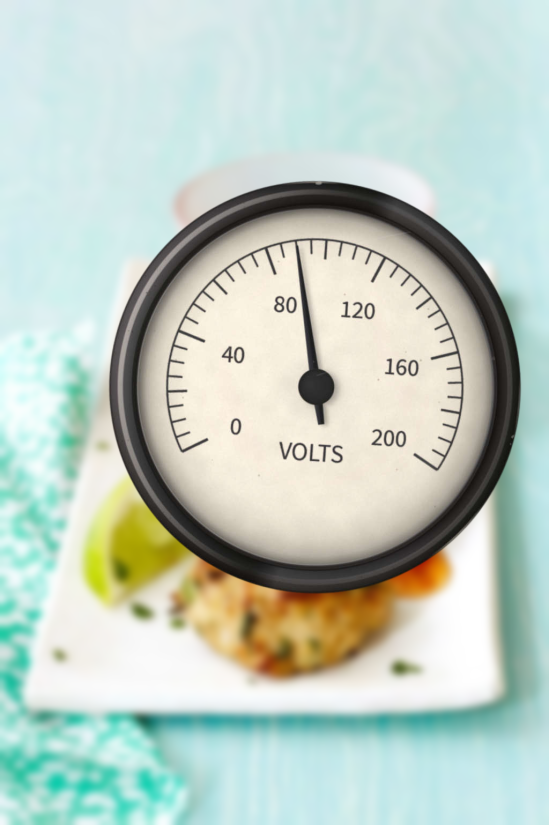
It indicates {"value": 90, "unit": "V"}
